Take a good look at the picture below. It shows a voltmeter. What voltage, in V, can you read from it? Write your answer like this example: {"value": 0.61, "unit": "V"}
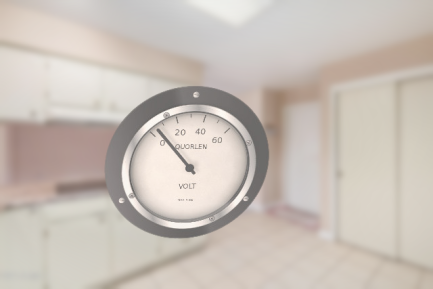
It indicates {"value": 5, "unit": "V"}
